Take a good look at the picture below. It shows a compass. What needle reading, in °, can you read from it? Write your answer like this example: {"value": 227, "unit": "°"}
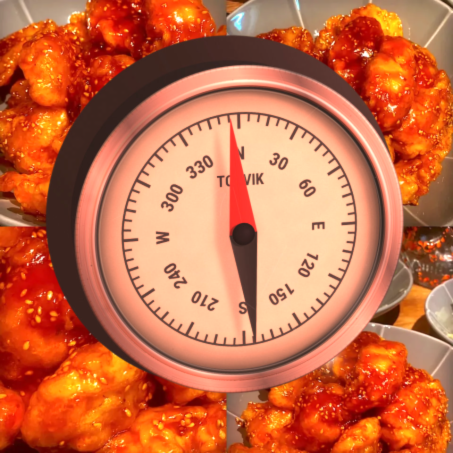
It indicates {"value": 355, "unit": "°"}
